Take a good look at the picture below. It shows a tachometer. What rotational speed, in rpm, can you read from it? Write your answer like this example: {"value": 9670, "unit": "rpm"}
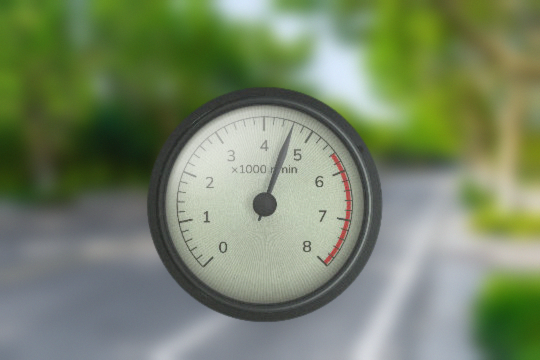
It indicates {"value": 4600, "unit": "rpm"}
